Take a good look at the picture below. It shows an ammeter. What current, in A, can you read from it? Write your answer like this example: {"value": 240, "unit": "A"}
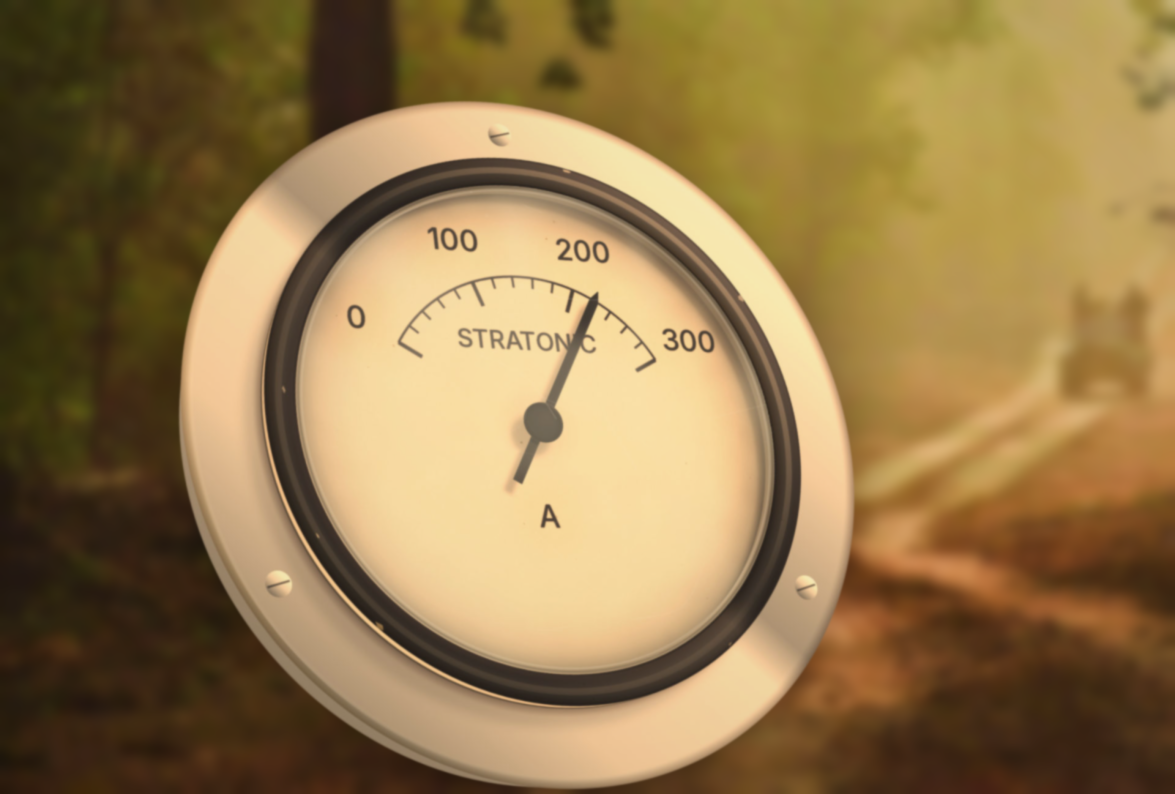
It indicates {"value": 220, "unit": "A"}
